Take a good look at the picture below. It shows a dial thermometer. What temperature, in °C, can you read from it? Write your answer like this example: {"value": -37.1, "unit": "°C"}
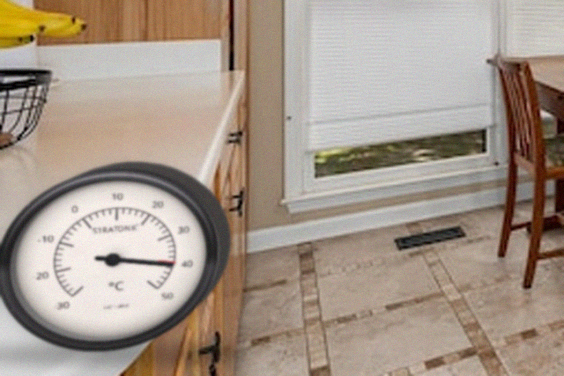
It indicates {"value": 40, "unit": "°C"}
